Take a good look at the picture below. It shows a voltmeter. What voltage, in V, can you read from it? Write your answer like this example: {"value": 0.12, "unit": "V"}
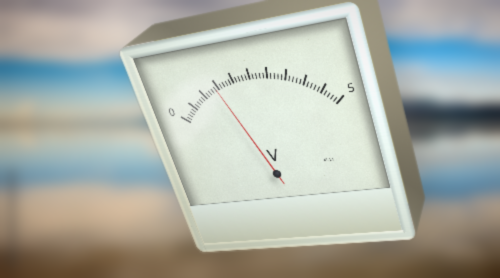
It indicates {"value": 1.5, "unit": "V"}
